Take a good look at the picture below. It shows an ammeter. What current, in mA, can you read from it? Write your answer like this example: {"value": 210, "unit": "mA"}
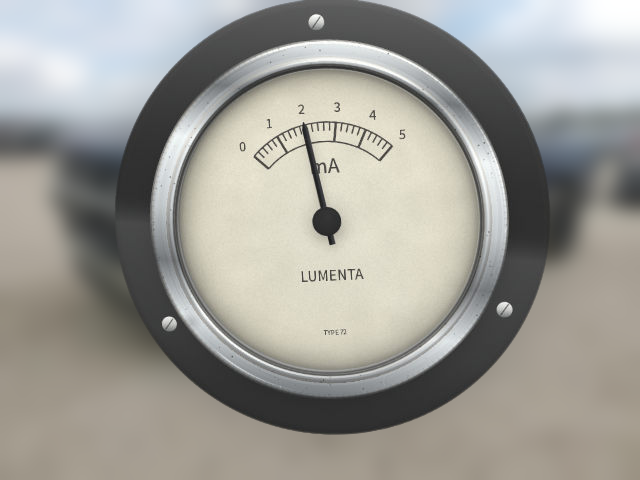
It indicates {"value": 2, "unit": "mA"}
